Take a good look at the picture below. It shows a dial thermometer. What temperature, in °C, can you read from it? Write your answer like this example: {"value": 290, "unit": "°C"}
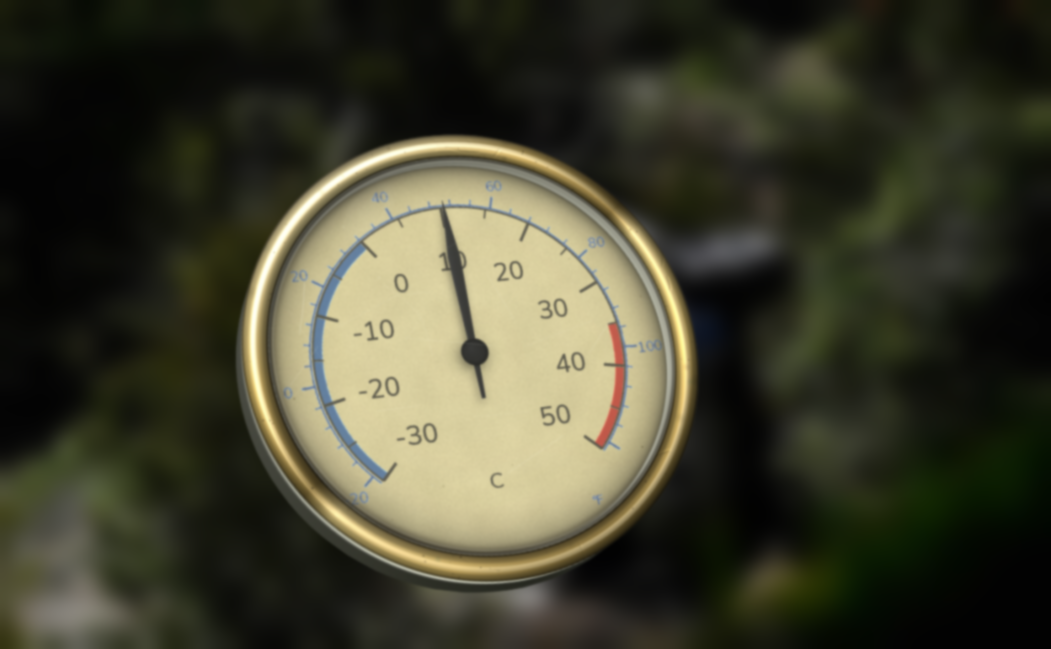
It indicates {"value": 10, "unit": "°C"}
